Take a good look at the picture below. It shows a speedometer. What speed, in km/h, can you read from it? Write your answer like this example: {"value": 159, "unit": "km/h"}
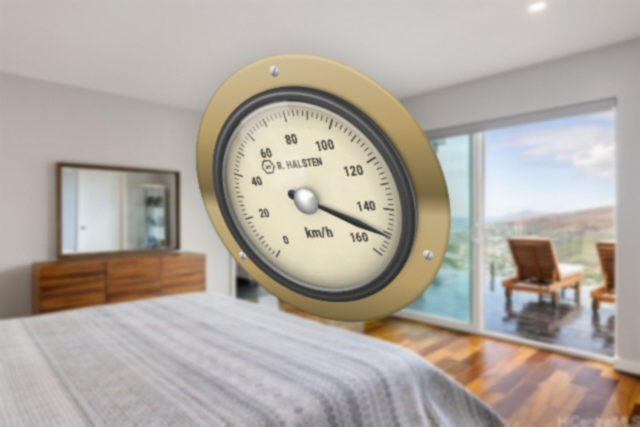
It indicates {"value": 150, "unit": "km/h"}
